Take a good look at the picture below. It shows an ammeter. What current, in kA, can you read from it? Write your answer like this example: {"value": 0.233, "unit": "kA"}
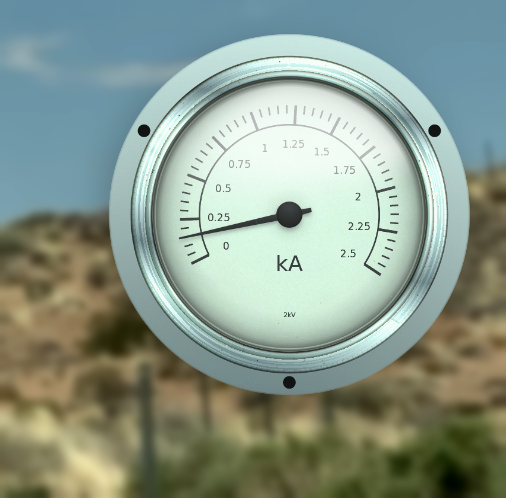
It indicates {"value": 0.15, "unit": "kA"}
